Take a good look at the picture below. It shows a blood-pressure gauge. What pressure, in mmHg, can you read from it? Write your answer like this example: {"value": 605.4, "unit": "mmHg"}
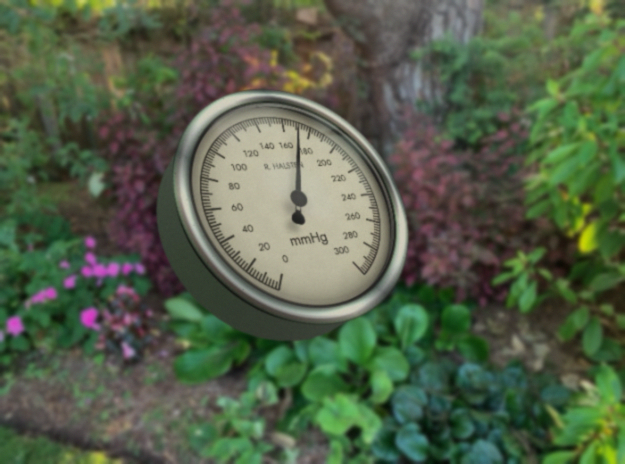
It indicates {"value": 170, "unit": "mmHg"}
